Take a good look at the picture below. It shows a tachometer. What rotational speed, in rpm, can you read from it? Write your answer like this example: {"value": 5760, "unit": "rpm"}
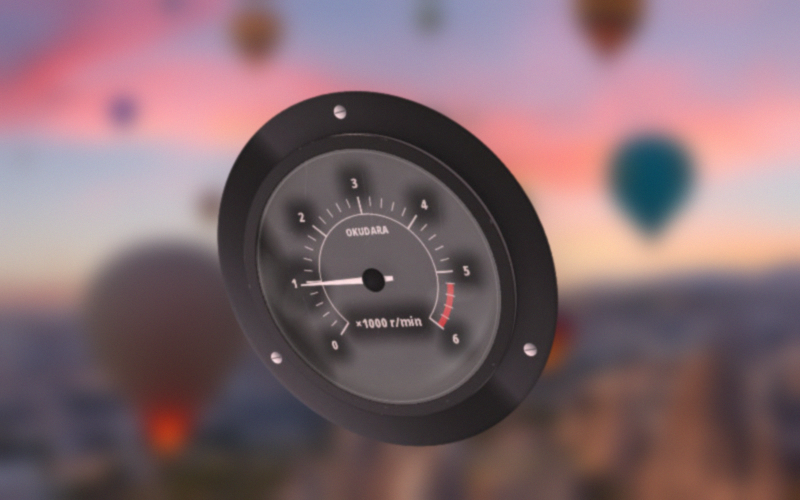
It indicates {"value": 1000, "unit": "rpm"}
